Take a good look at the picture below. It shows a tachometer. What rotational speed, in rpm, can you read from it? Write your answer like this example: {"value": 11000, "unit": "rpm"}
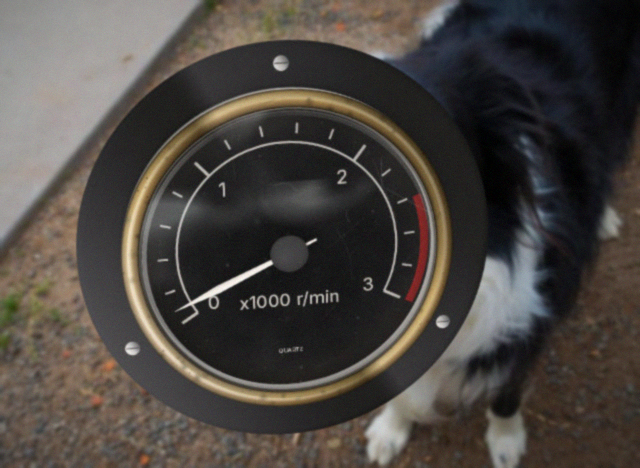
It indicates {"value": 100, "unit": "rpm"}
